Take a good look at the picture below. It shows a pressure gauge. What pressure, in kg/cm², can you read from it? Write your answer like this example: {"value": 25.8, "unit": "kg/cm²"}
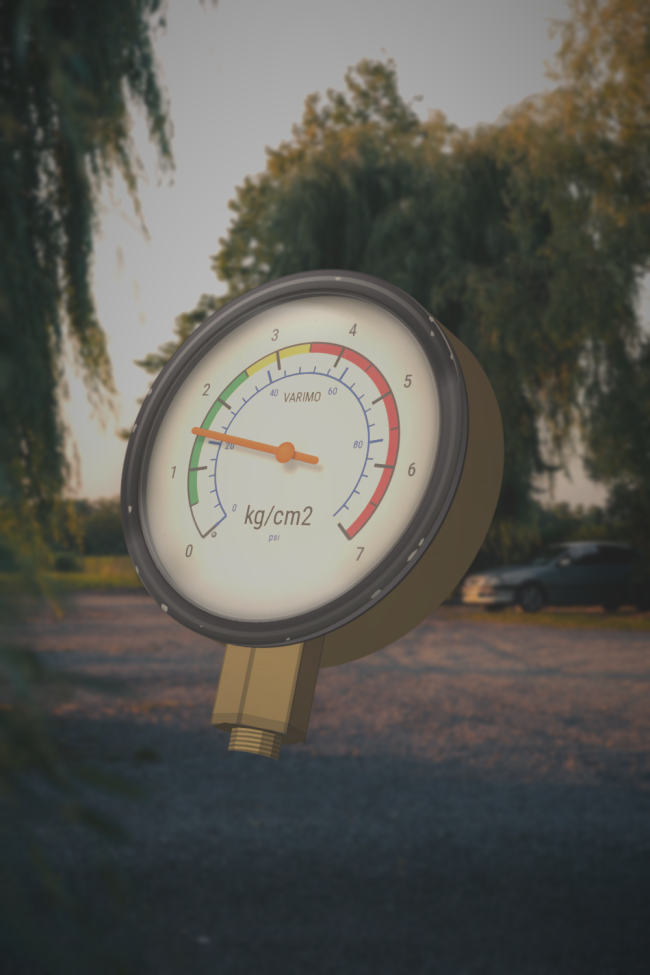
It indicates {"value": 1.5, "unit": "kg/cm²"}
